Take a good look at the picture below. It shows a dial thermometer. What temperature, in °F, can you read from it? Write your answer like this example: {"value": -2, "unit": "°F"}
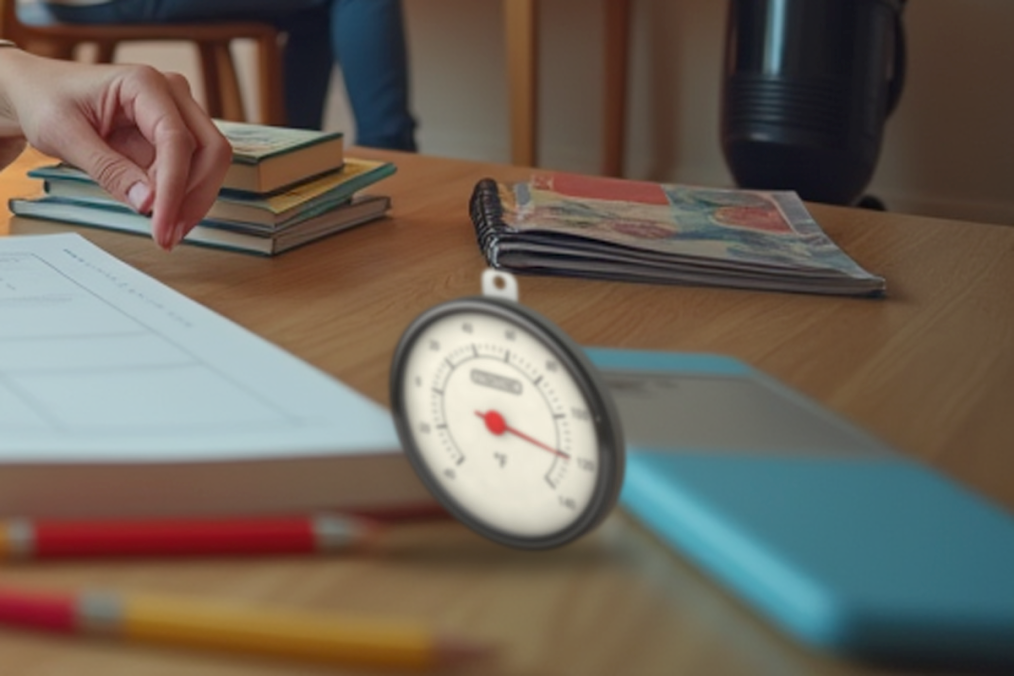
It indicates {"value": 120, "unit": "°F"}
